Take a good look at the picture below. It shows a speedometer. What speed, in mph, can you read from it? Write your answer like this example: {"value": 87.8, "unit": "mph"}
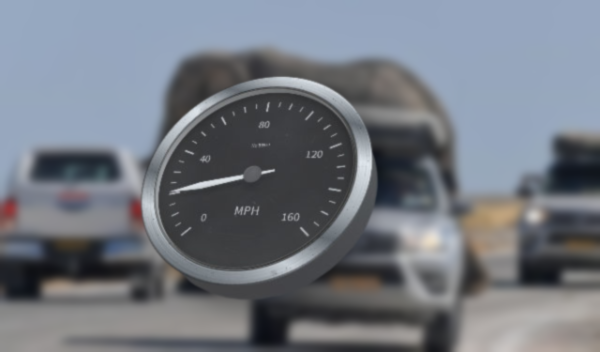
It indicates {"value": 20, "unit": "mph"}
